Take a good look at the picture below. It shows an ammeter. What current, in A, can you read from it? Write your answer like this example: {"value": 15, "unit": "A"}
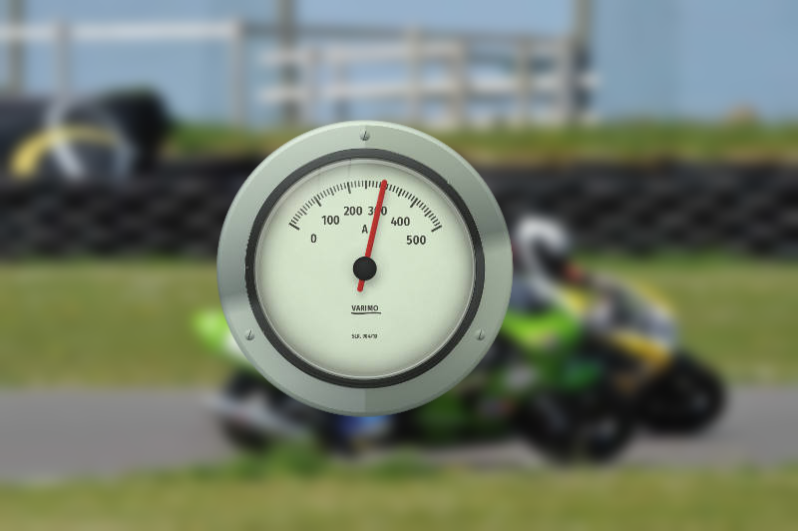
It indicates {"value": 300, "unit": "A"}
